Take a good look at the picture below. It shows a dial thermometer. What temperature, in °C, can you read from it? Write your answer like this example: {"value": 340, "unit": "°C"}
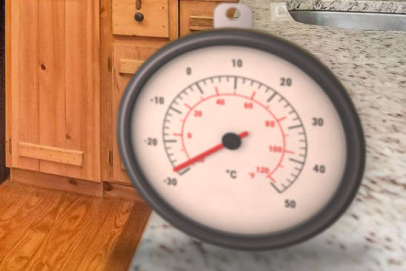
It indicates {"value": -28, "unit": "°C"}
